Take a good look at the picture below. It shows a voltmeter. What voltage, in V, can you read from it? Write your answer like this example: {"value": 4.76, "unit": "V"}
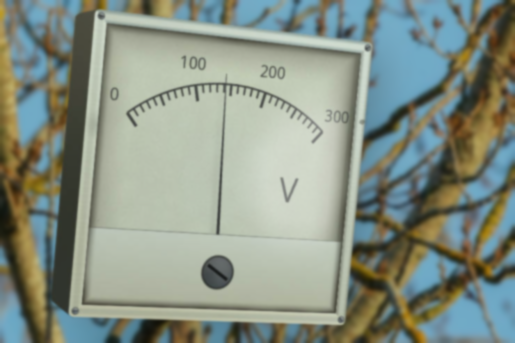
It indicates {"value": 140, "unit": "V"}
